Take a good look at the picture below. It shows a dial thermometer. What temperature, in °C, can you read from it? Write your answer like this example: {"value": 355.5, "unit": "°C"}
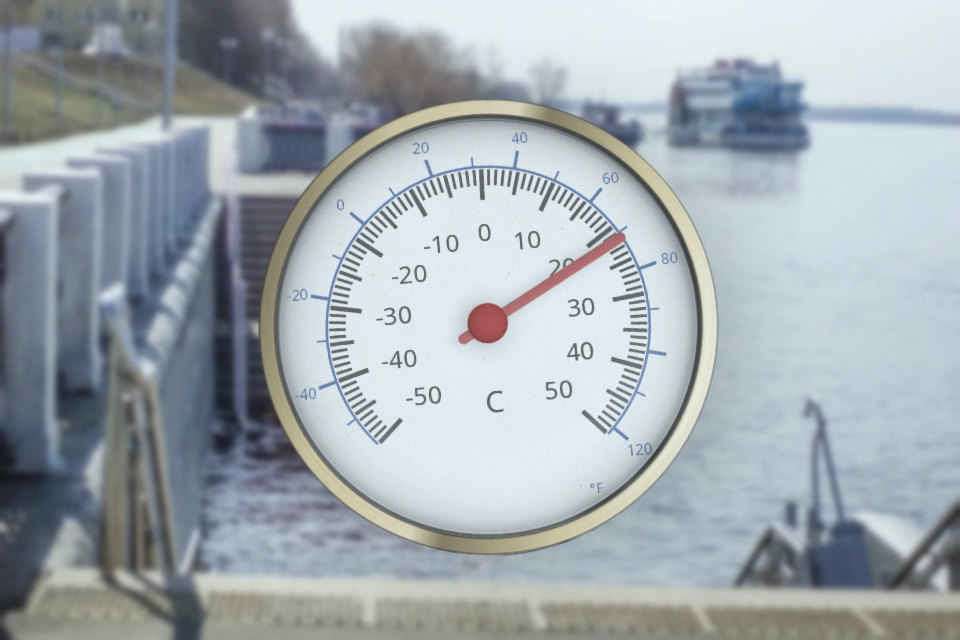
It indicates {"value": 22, "unit": "°C"}
